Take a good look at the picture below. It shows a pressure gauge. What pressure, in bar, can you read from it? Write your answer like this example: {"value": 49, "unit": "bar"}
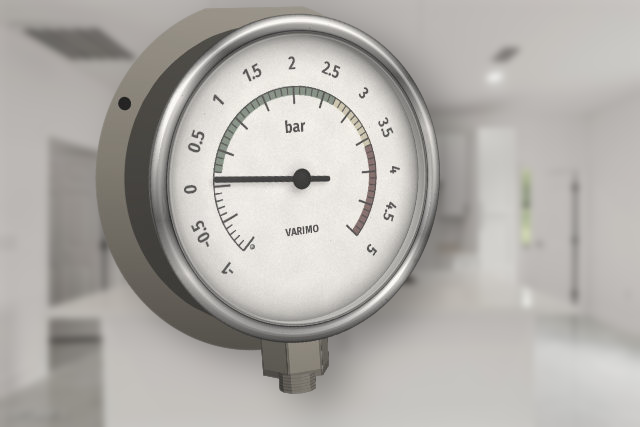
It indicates {"value": 0.1, "unit": "bar"}
